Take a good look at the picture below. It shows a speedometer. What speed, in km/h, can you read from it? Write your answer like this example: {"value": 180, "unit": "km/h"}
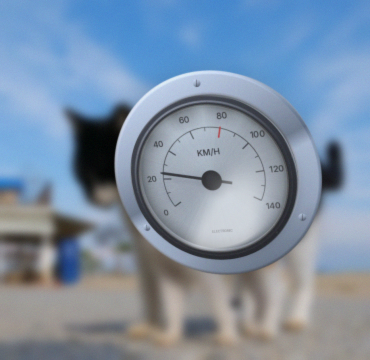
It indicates {"value": 25, "unit": "km/h"}
